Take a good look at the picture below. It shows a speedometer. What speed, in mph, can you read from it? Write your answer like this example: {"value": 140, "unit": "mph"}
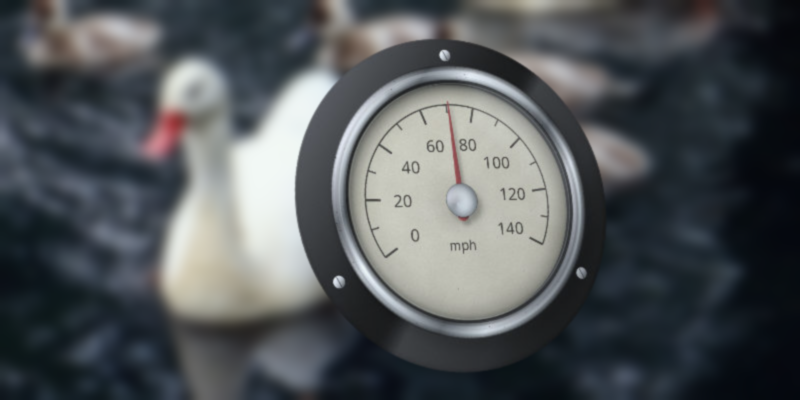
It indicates {"value": 70, "unit": "mph"}
